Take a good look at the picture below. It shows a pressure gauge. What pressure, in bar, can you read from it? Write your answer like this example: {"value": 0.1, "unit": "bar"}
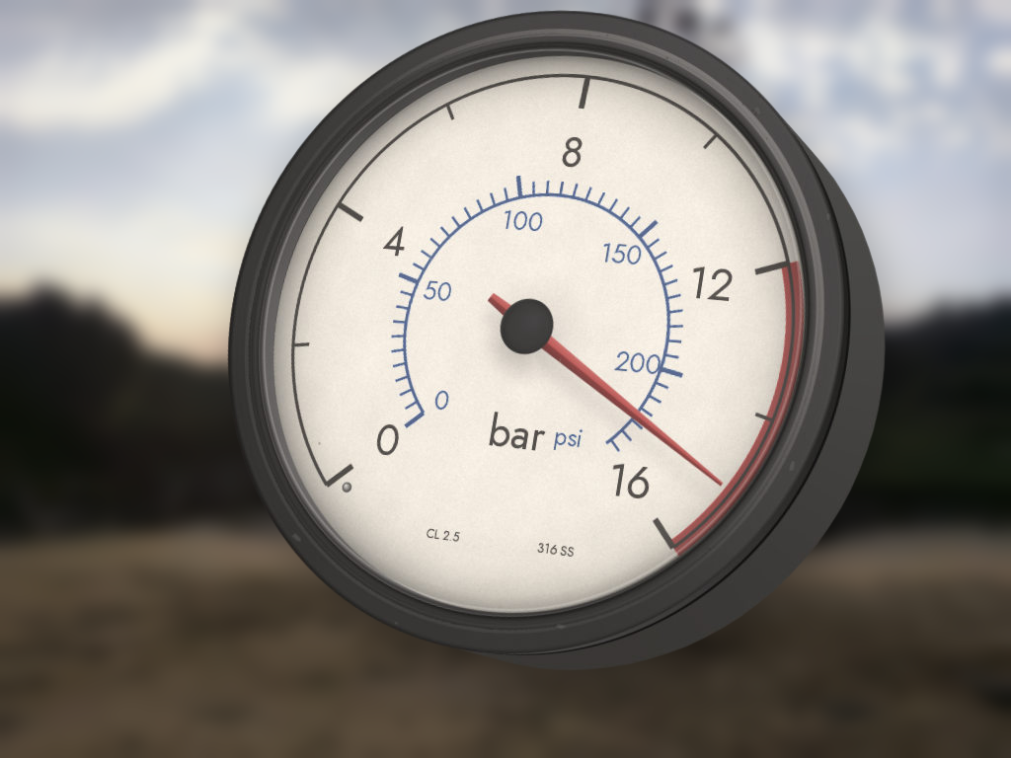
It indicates {"value": 15, "unit": "bar"}
